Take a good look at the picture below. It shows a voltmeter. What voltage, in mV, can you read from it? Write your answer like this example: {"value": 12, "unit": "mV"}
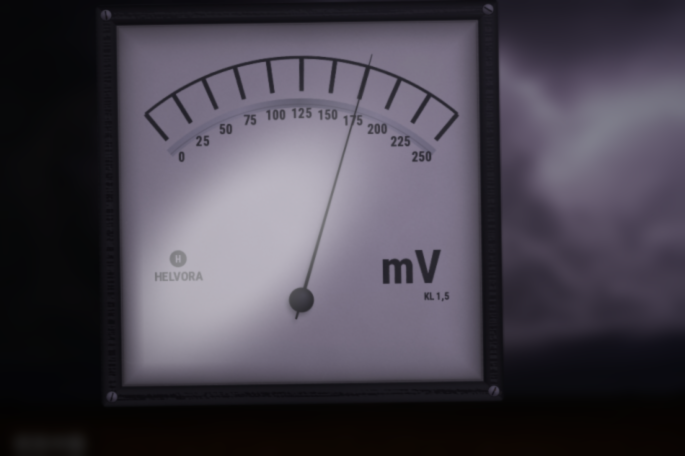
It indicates {"value": 175, "unit": "mV"}
